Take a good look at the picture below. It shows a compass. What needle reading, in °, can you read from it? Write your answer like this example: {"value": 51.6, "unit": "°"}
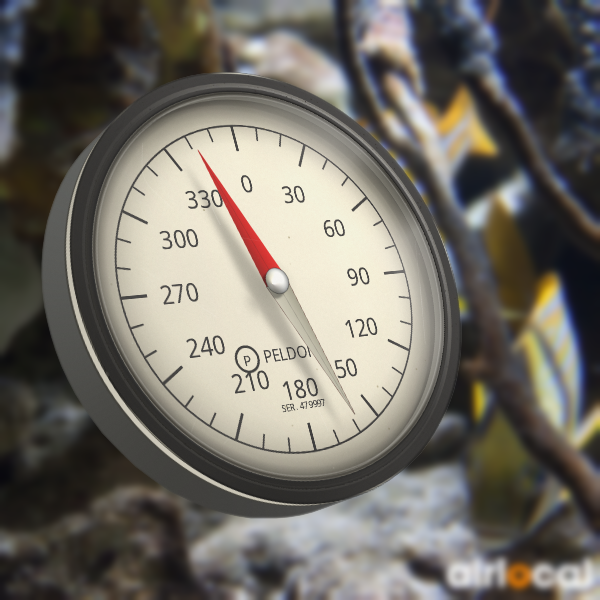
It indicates {"value": 340, "unit": "°"}
